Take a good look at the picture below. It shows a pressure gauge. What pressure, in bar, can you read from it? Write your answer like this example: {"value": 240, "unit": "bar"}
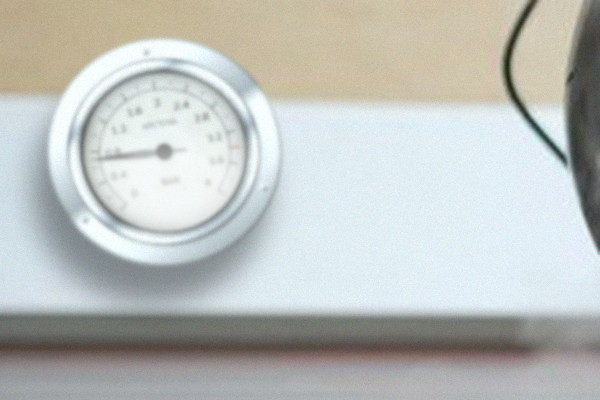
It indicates {"value": 0.7, "unit": "bar"}
